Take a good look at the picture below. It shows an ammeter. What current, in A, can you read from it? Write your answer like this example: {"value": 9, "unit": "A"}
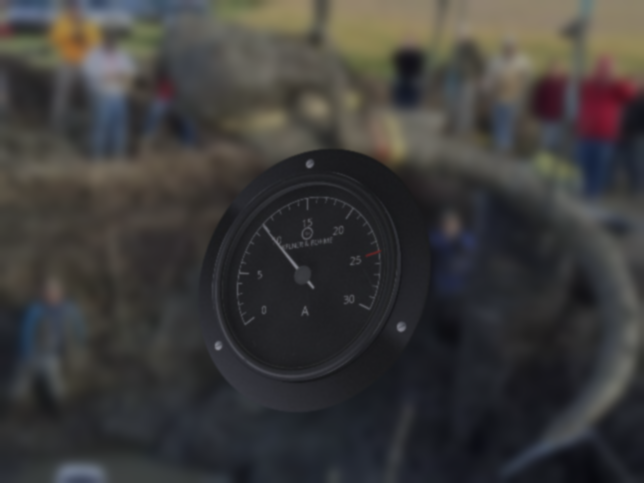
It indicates {"value": 10, "unit": "A"}
